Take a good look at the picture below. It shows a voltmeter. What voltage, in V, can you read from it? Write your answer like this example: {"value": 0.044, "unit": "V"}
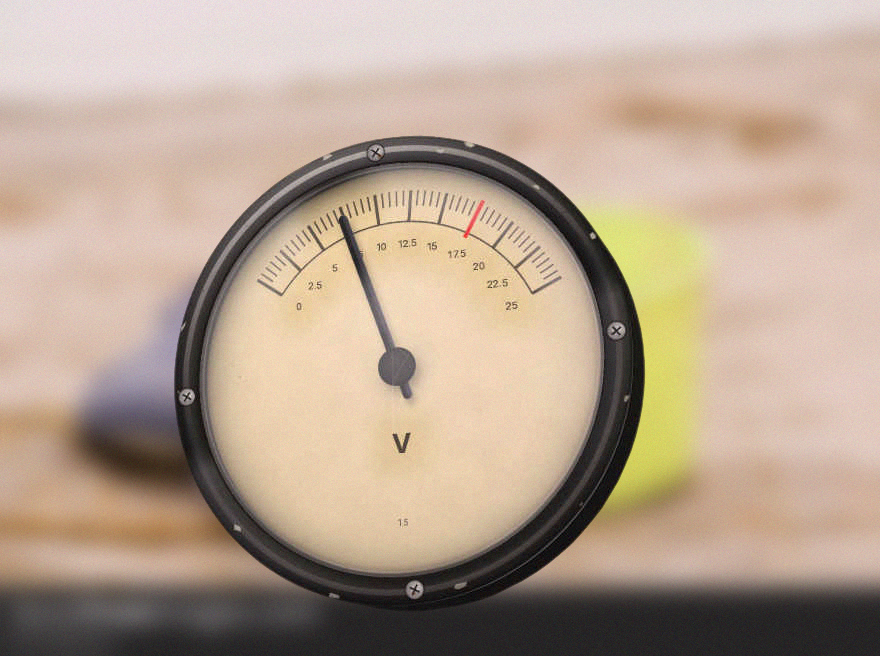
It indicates {"value": 7.5, "unit": "V"}
